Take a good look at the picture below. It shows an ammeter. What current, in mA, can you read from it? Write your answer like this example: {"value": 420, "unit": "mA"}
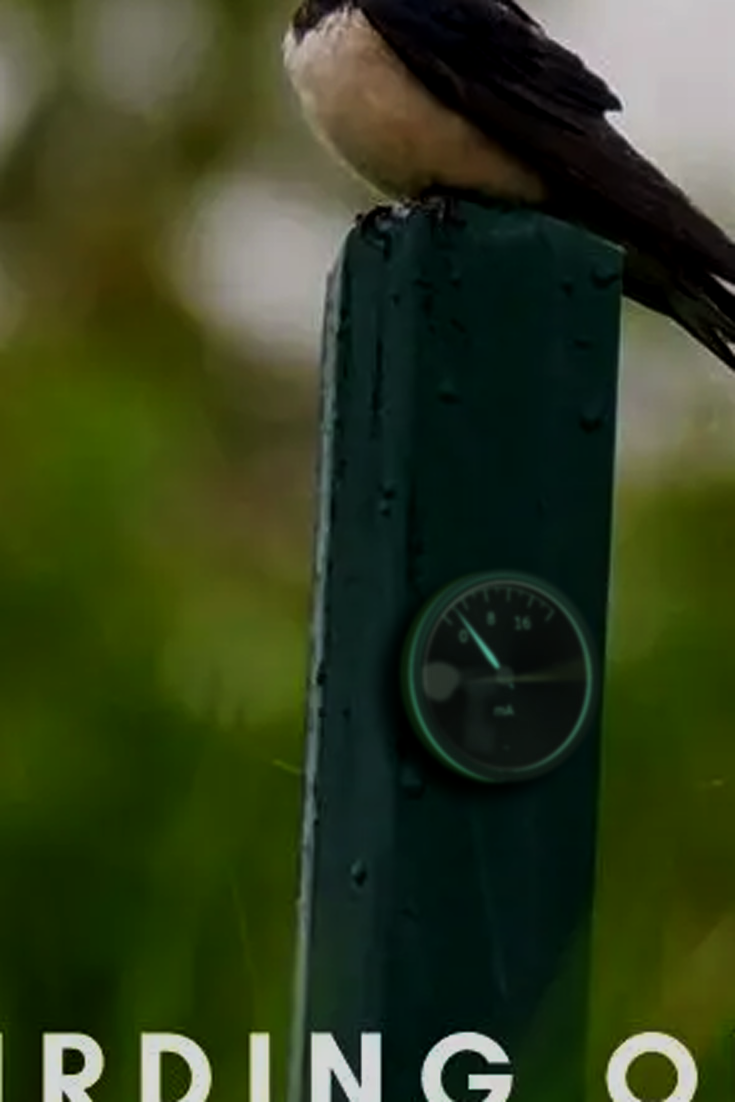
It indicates {"value": 2, "unit": "mA"}
